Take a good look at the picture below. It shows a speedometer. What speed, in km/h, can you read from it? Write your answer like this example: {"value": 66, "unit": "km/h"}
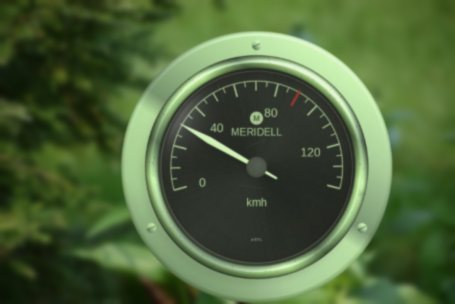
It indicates {"value": 30, "unit": "km/h"}
